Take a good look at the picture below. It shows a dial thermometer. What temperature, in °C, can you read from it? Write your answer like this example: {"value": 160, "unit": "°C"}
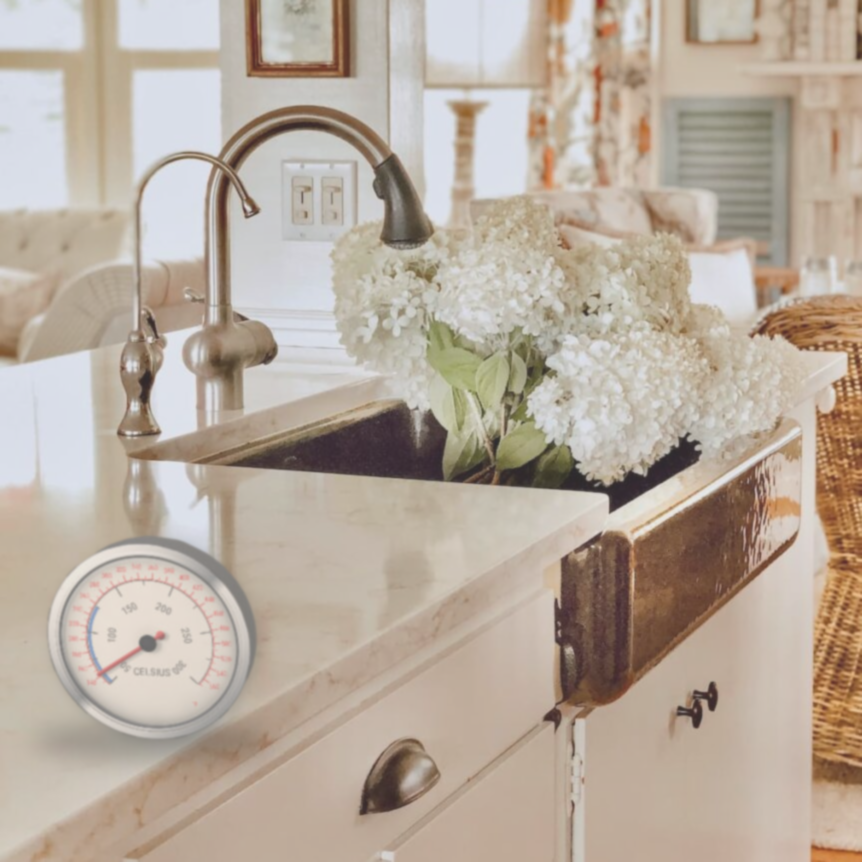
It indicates {"value": 62.5, "unit": "°C"}
